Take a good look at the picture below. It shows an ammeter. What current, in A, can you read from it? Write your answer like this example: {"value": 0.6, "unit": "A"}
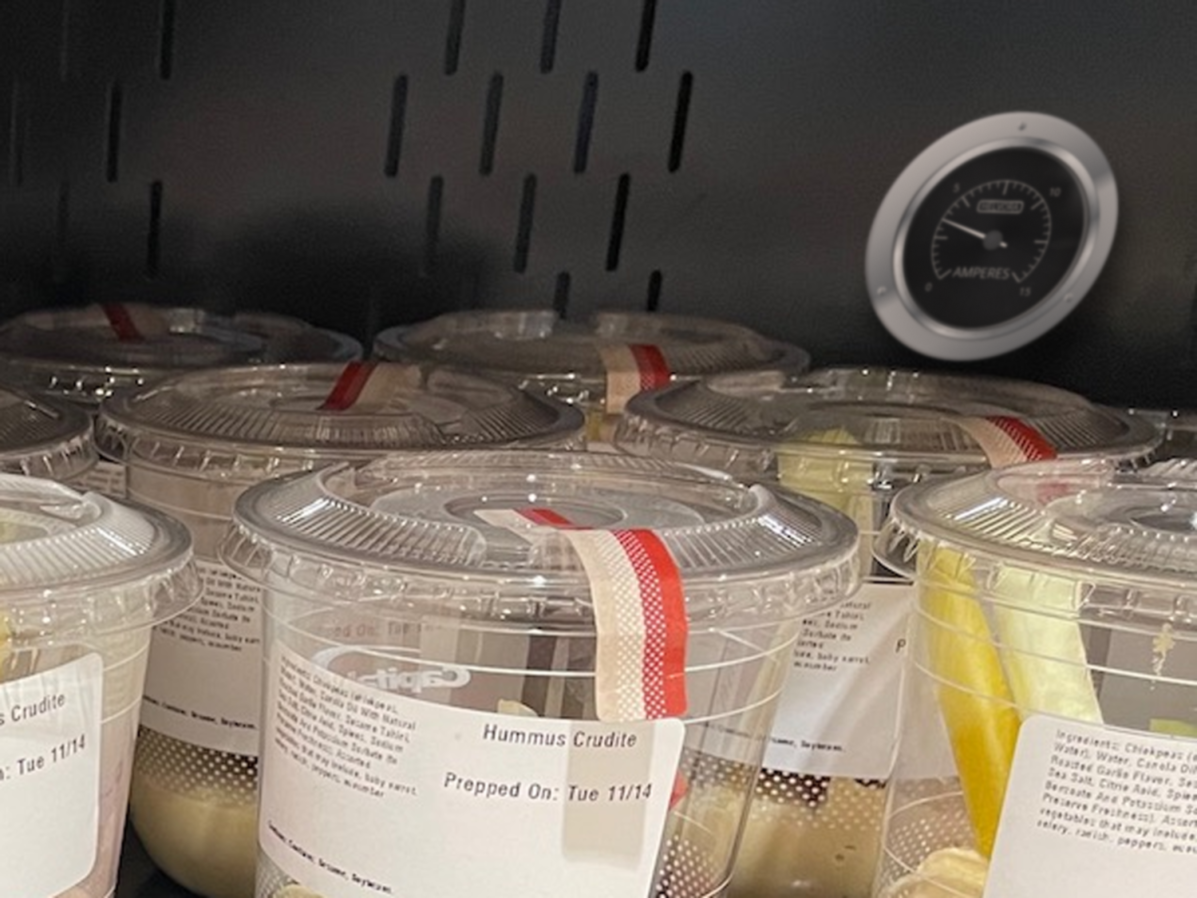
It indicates {"value": 3.5, "unit": "A"}
